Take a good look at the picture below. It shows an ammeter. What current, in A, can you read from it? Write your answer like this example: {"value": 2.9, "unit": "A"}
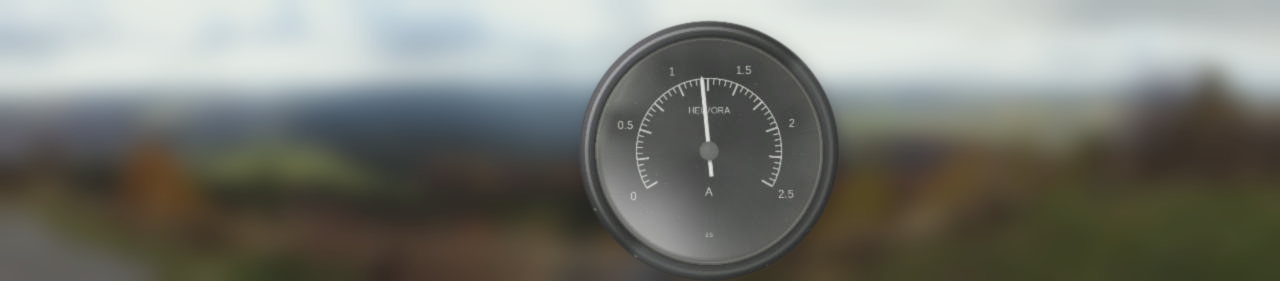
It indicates {"value": 1.2, "unit": "A"}
